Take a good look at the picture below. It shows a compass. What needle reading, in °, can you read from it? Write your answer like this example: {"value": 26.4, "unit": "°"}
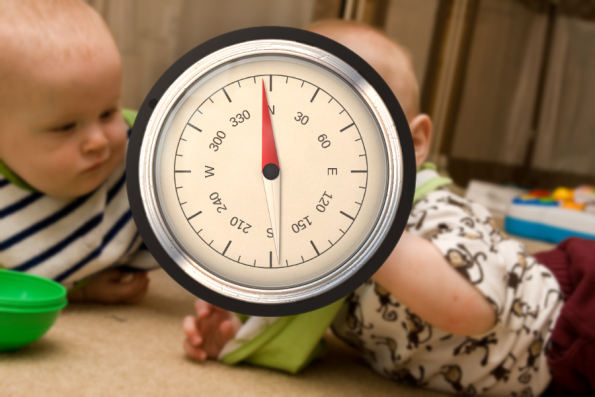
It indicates {"value": 355, "unit": "°"}
